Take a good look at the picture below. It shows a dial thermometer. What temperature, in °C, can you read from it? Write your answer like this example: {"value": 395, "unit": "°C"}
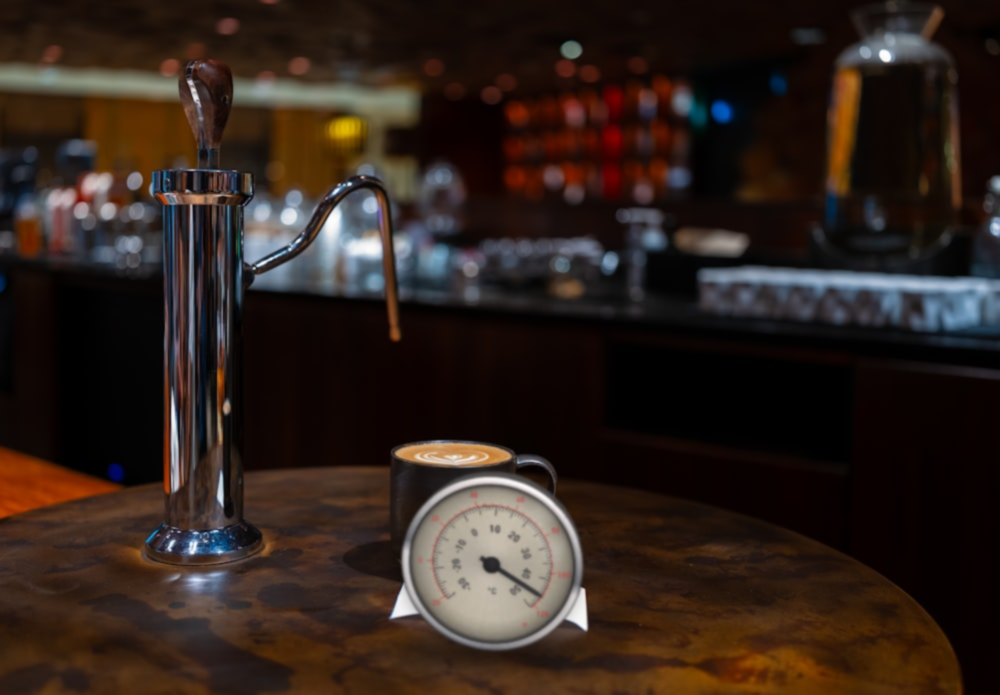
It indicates {"value": 45, "unit": "°C"}
